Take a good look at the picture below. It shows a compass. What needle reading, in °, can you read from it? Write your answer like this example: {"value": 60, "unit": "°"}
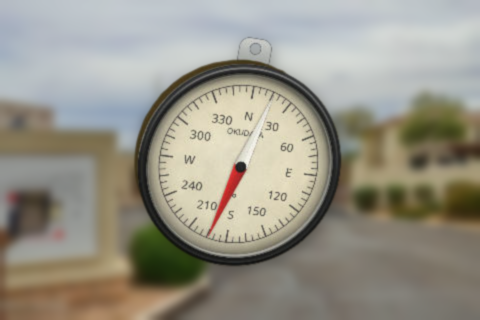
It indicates {"value": 195, "unit": "°"}
